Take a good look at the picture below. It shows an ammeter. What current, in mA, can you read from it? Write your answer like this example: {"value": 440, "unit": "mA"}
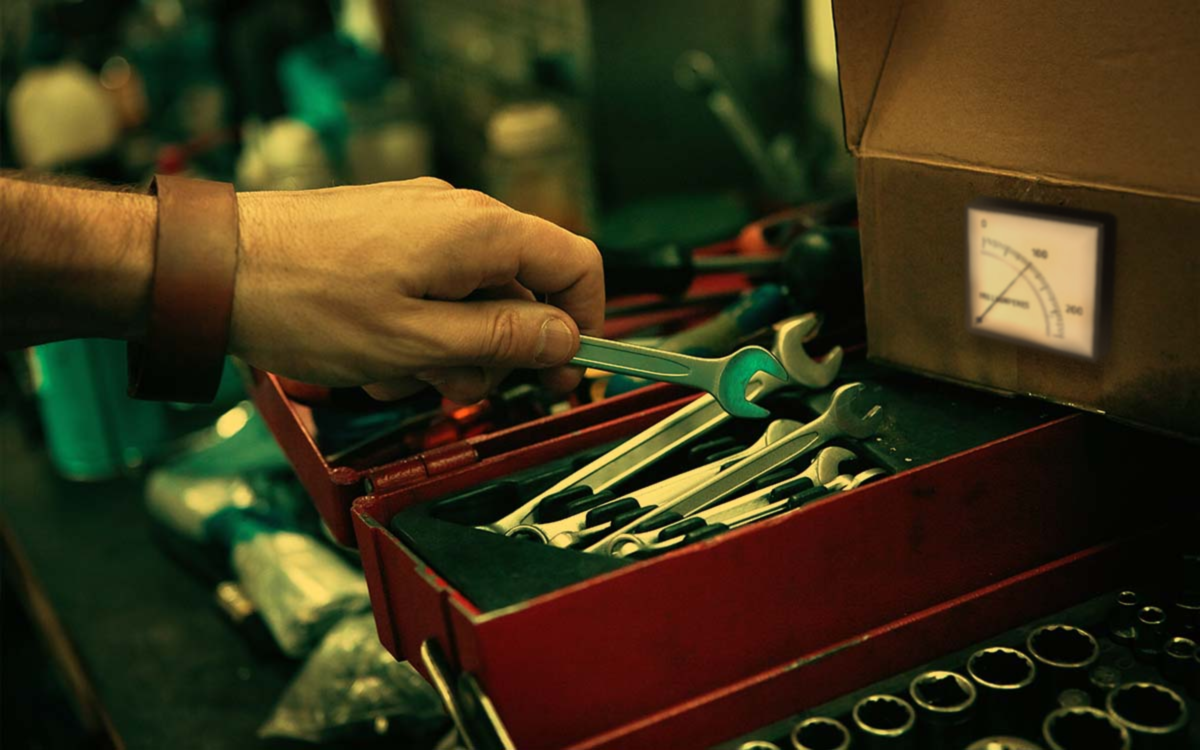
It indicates {"value": 100, "unit": "mA"}
